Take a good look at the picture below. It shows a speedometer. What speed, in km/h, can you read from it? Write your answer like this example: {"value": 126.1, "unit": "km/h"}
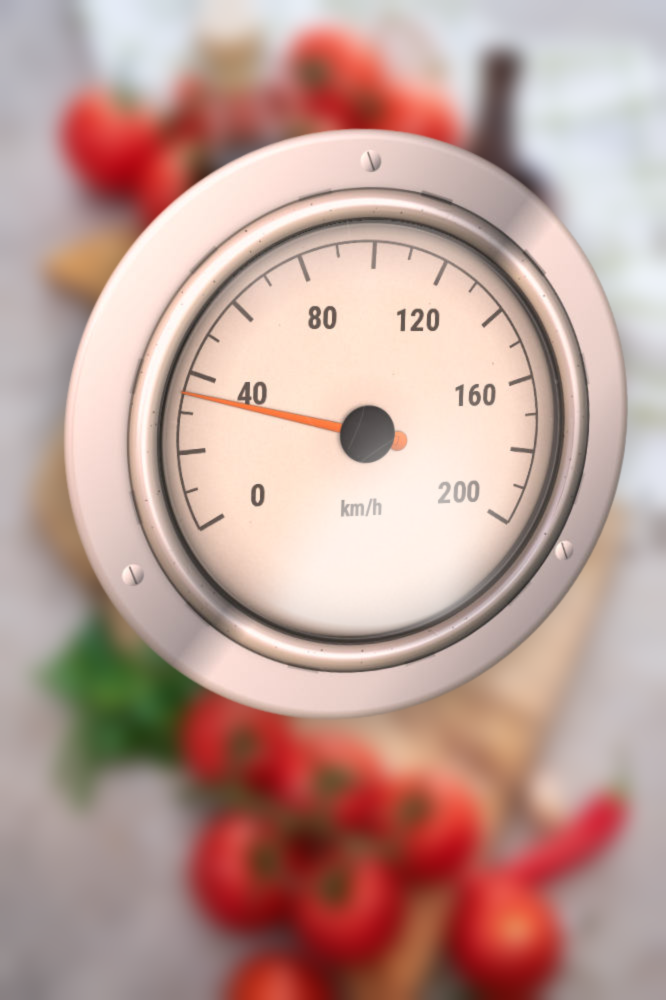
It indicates {"value": 35, "unit": "km/h"}
